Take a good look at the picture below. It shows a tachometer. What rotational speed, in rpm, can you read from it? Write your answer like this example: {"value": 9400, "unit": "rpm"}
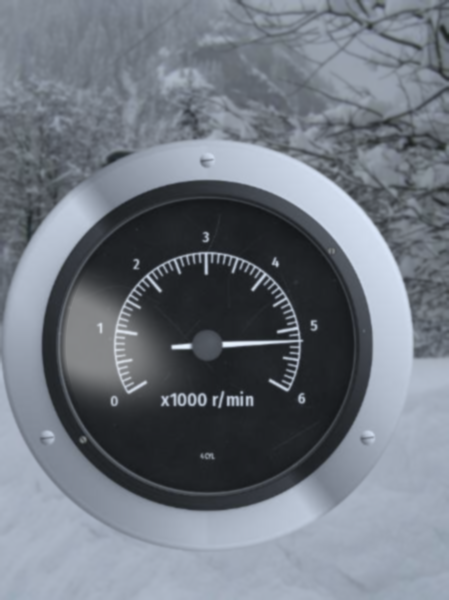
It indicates {"value": 5200, "unit": "rpm"}
